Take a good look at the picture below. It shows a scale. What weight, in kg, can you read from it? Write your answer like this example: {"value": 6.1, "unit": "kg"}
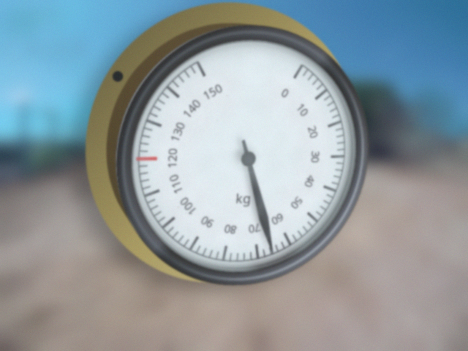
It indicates {"value": 66, "unit": "kg"}
